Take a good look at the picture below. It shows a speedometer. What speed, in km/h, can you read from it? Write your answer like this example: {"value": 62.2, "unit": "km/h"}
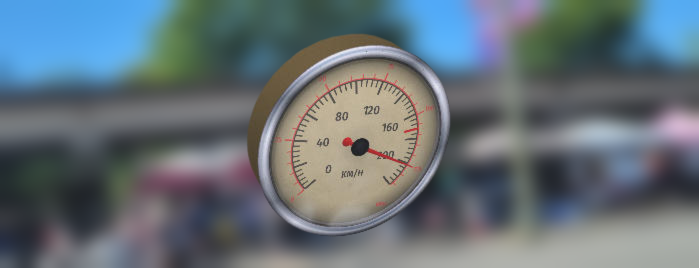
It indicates {"value": 200, "unit": "km/h"}
